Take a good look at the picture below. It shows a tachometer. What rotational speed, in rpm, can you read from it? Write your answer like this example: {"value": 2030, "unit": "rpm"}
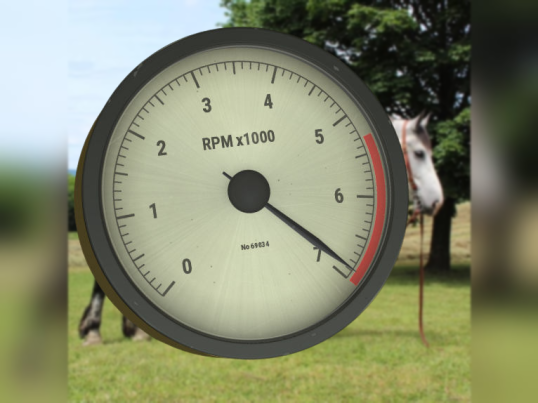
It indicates {"value": 6900, "unit": "rpm"}
